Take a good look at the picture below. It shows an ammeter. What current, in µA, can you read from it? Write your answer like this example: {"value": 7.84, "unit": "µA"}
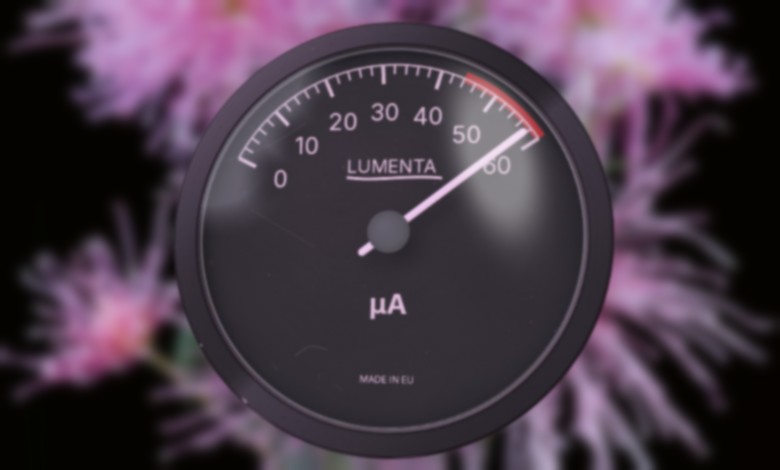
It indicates {"value": 58, "unit": "µA"}
